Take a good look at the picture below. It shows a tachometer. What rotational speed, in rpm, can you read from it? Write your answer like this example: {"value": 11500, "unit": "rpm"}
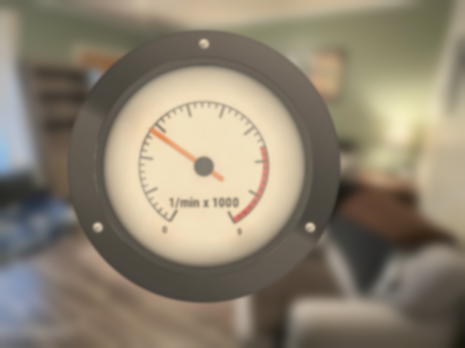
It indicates {"value": 2800, "unit": "rpm"}
